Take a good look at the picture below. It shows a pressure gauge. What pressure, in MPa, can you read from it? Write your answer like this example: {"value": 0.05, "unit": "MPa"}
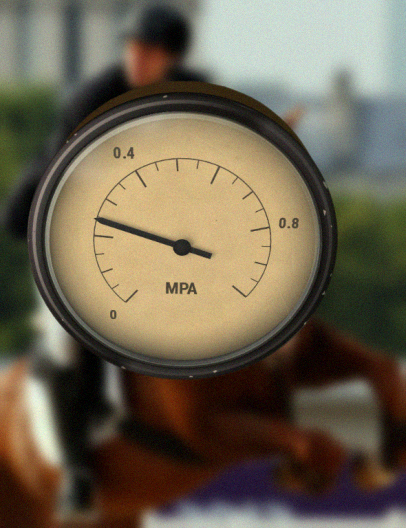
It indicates {"value": 0.25, "unit": "MPa"}
